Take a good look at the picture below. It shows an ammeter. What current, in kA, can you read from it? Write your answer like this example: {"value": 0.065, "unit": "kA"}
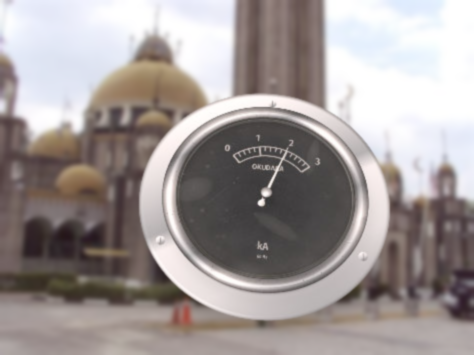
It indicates {"value": 2, "unit": "kA"}
